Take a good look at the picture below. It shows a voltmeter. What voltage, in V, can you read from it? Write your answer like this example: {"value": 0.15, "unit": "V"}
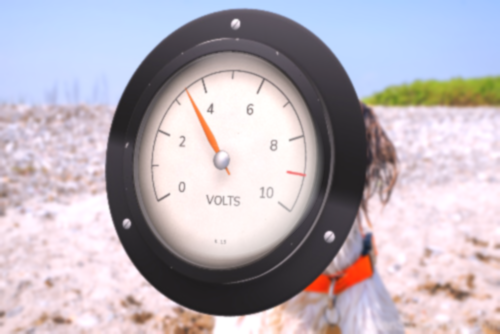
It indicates {"value": 3.5, "unit": "V"}
